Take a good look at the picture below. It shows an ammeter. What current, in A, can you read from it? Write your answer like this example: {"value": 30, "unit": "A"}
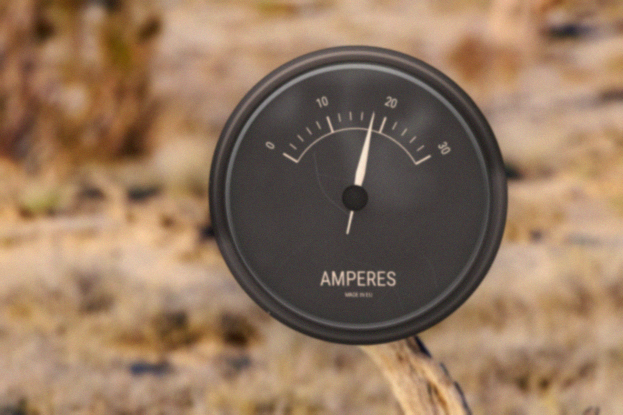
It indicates {"value": 18, "unit": "A"}
